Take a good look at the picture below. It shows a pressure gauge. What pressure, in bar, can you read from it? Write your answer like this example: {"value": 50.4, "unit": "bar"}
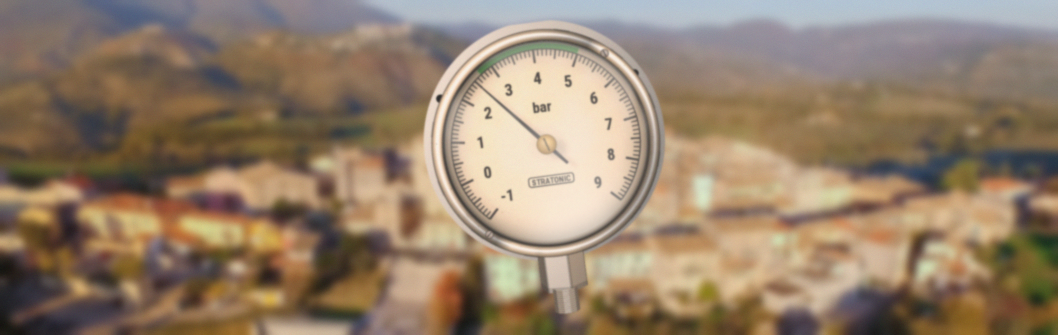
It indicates {"value": 2.5, "unit": "bar"}
